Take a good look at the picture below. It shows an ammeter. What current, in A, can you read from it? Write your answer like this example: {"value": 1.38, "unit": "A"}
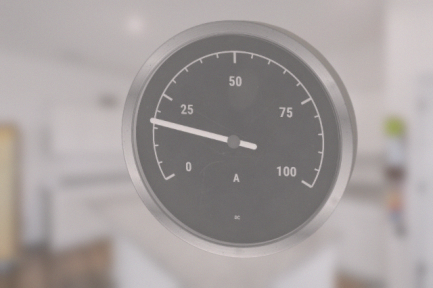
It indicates {"value": 17.5, "unit": "A"}
